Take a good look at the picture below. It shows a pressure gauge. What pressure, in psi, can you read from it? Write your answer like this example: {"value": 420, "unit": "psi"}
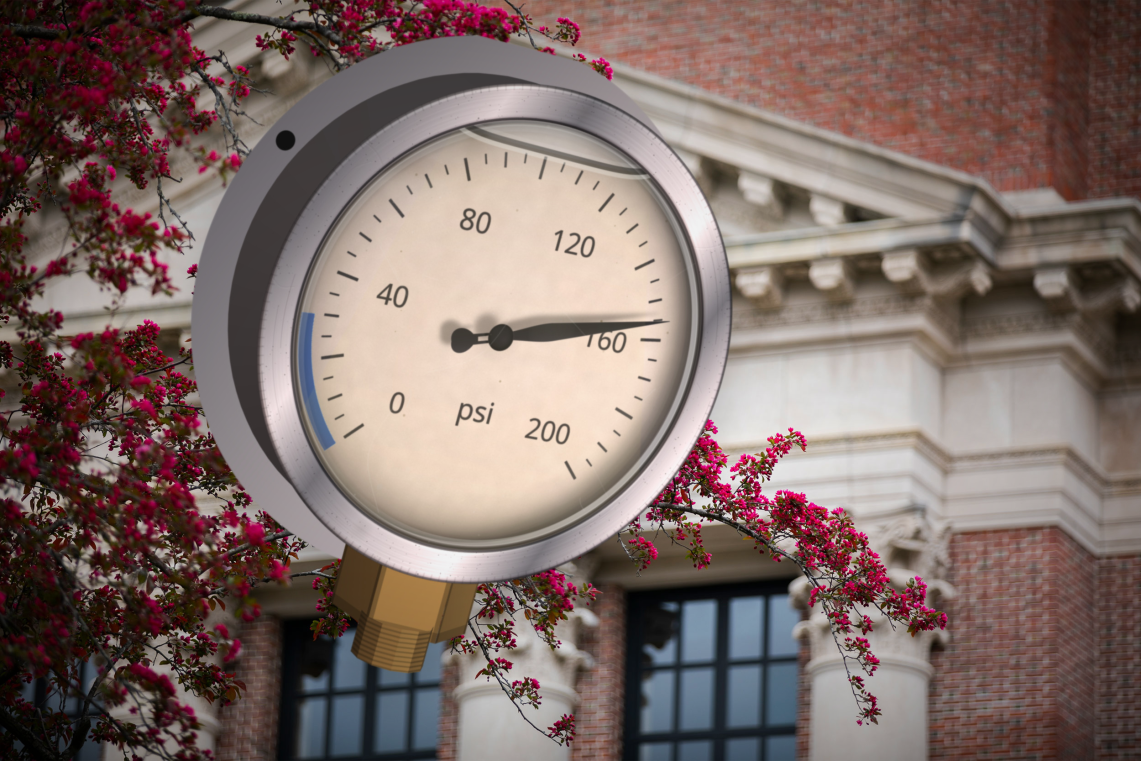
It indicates {"value": 155, "unit": "psi"}
